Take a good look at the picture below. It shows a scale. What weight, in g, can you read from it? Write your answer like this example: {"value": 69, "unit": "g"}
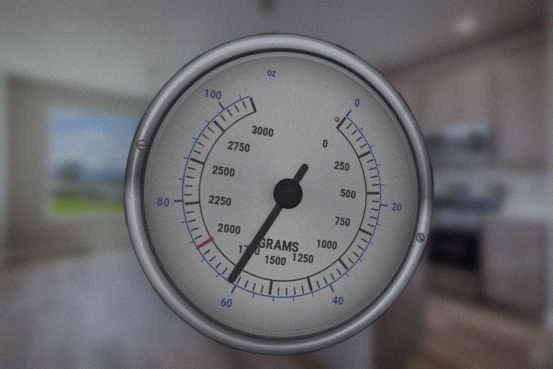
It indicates {"value": 1750, "unit": "g"}
